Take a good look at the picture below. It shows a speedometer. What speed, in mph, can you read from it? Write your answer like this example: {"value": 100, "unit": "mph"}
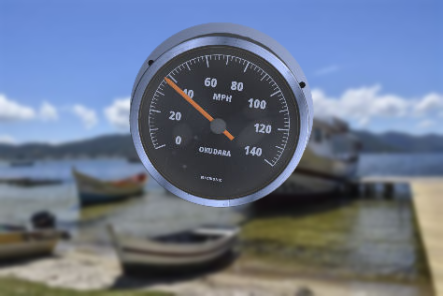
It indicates {"value": 38, "unit": "mph"}
